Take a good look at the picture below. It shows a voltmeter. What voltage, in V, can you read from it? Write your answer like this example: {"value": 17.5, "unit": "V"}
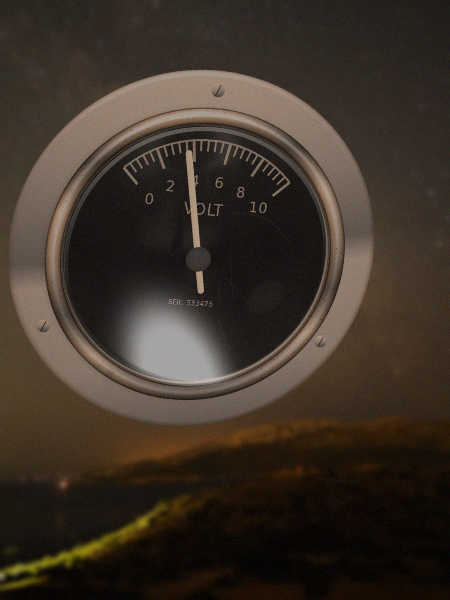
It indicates {"value": 3.6, "unit": "V"}
